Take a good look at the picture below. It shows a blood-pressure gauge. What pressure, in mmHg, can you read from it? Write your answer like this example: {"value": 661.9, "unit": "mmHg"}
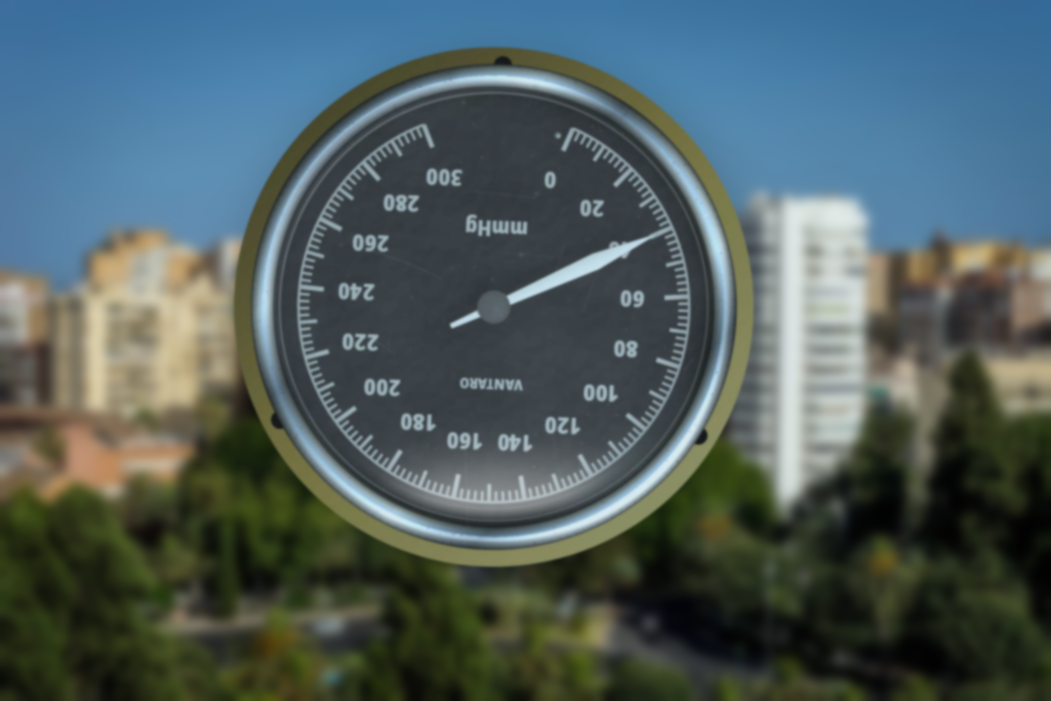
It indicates {"value": 40, "unit": "mmHg"}
